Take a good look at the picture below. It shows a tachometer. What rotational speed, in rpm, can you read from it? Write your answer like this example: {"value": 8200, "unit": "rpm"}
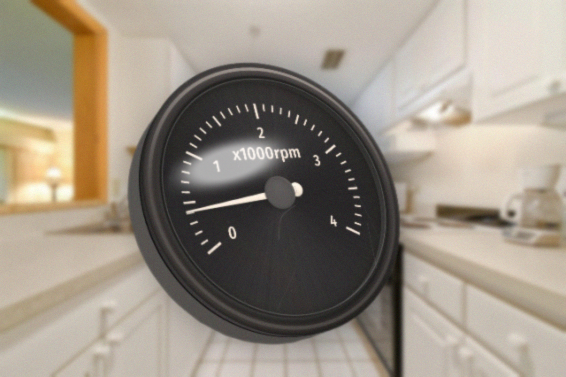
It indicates {"value": 400, "unit": "rpm"}
